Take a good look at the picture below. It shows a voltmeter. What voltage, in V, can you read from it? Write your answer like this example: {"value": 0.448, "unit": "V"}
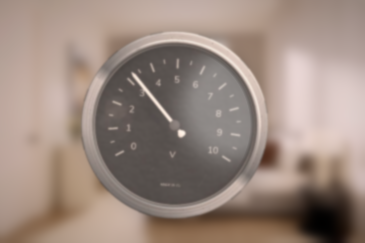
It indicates {"value": 3.25, "unit": "V"}
